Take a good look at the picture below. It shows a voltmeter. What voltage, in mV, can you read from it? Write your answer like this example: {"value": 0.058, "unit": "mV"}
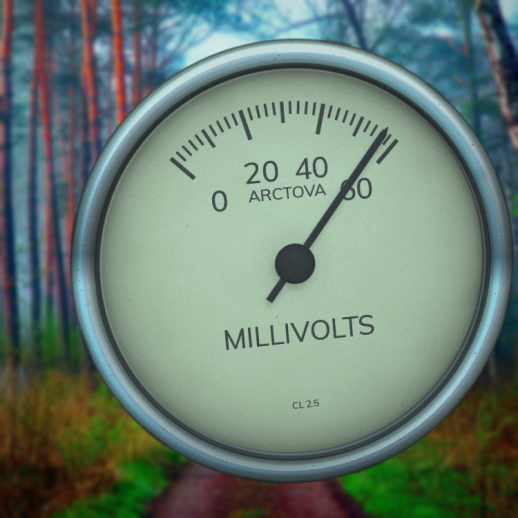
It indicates {"value": 56, "unit": "mV"}
